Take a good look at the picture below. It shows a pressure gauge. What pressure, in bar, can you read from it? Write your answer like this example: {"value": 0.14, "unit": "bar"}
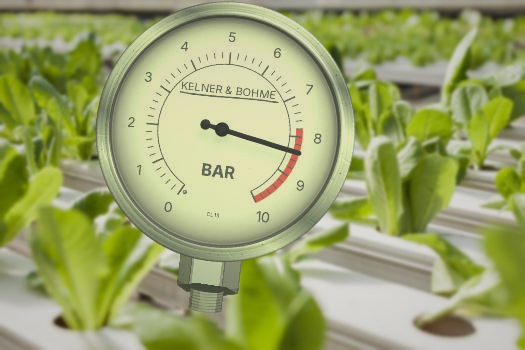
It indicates {"value": 8.4, "unit": "bar"}
